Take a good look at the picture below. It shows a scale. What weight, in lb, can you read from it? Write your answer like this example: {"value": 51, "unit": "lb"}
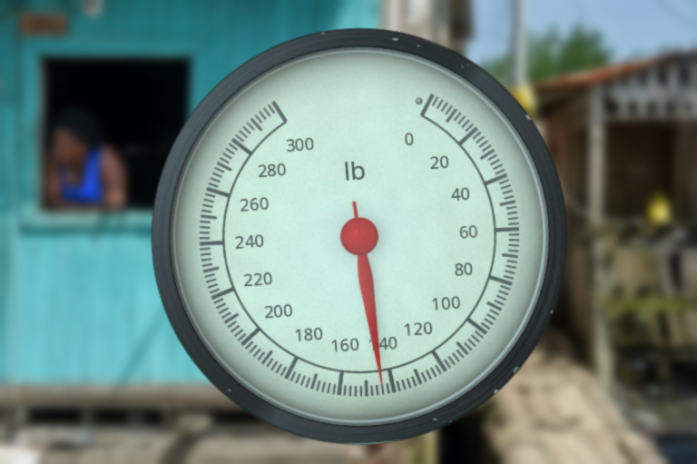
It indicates {"value": 144, "unit": "lb"}
